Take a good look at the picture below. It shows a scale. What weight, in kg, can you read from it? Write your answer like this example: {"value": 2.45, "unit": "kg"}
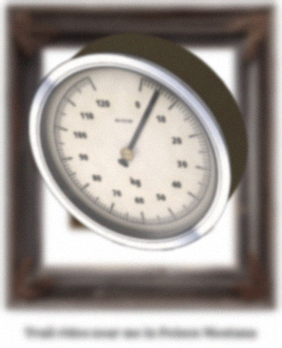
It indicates {"value": 5, "unit": "kg"}
